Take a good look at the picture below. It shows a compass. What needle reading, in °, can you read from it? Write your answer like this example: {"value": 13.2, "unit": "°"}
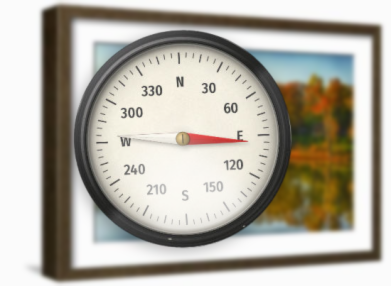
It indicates {"value": 95, "unit": "°"}
